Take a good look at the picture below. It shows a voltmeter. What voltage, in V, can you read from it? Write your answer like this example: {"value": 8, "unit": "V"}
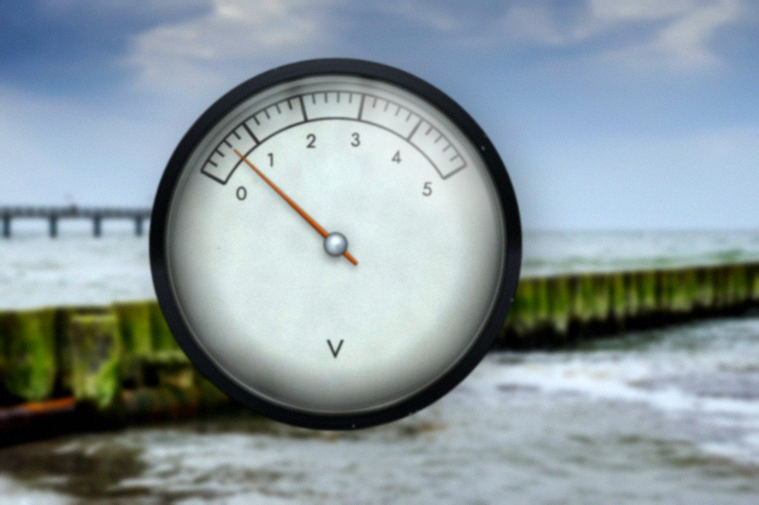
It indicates {"value": 0.6, "unit": "V"}
